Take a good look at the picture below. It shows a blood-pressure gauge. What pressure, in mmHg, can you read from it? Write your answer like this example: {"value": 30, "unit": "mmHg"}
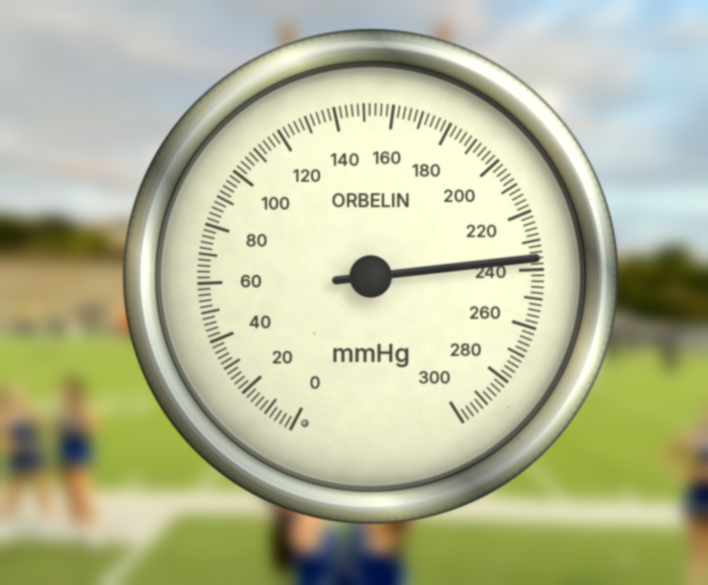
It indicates {"value": 236, "unit": "mmHg"}
